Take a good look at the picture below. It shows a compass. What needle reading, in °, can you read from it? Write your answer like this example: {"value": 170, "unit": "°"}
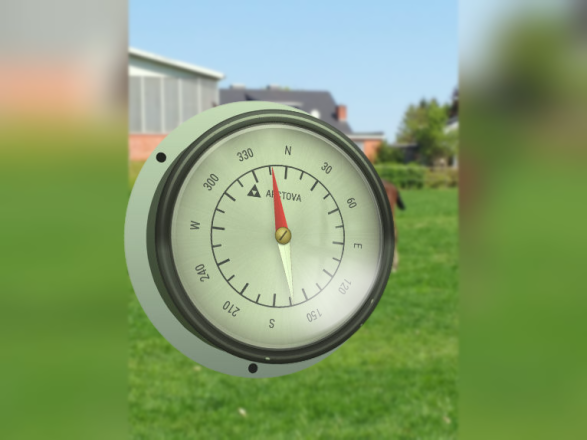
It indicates {"value": 345, "unit": "°"}
